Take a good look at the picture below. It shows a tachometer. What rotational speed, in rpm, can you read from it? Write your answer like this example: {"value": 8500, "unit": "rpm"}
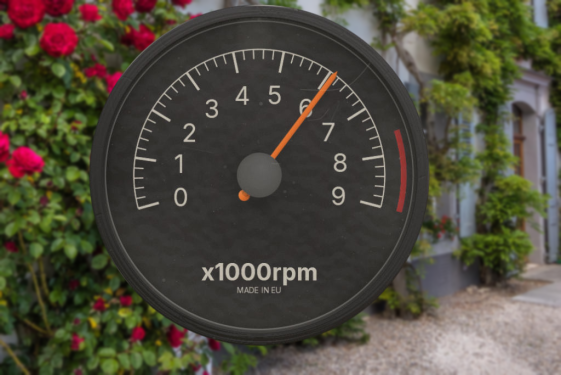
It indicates {"value": 6100, "unit": "rpm"}
